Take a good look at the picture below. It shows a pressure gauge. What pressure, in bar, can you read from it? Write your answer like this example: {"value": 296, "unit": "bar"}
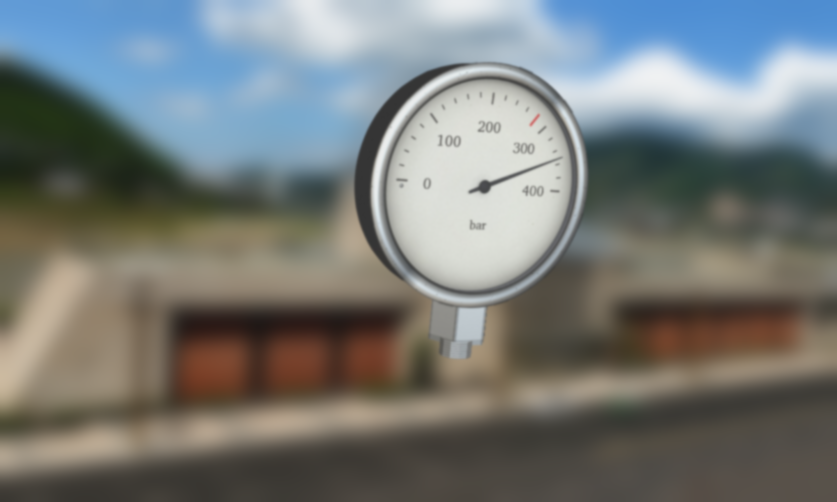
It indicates {"value": 350, "unit": "bar"}
